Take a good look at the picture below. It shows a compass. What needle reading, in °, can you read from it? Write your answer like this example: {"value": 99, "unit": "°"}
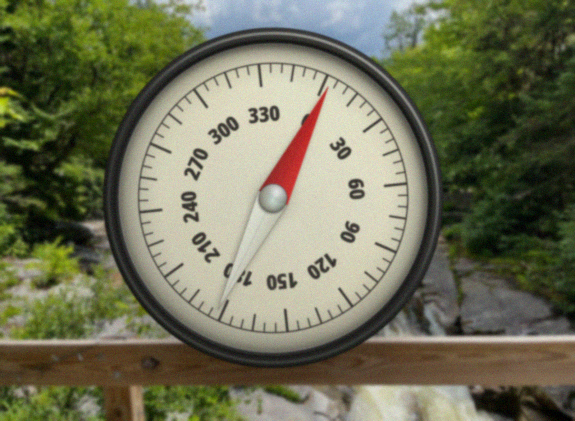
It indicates {"value": 2.5, "unit": "°"}
